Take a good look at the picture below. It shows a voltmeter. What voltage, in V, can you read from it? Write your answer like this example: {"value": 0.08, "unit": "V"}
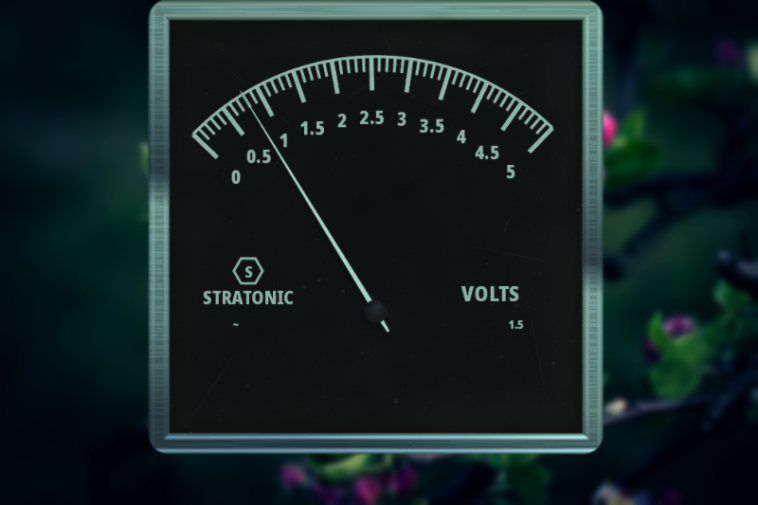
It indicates {"value": 0.8, "unit": "V"}
